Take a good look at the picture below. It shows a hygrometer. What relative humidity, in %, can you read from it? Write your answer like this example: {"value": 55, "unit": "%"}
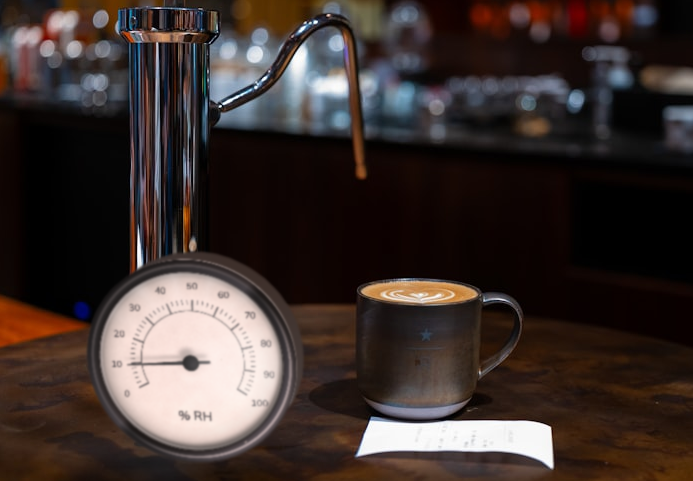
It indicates {"value": 10, "unit": "%"}
